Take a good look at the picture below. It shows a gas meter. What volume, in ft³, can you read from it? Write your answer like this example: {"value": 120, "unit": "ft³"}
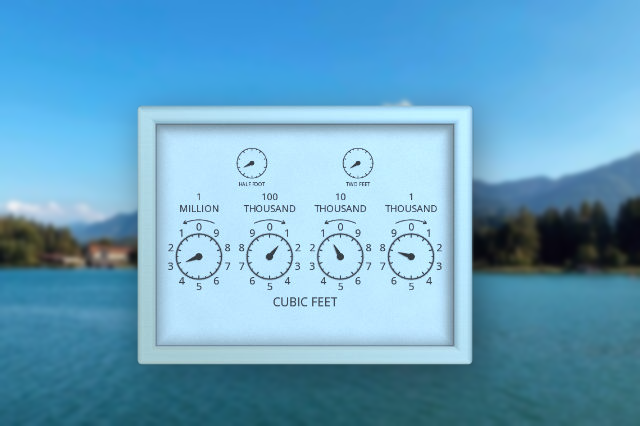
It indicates {"value": 310800, "unit": "ft³"}
